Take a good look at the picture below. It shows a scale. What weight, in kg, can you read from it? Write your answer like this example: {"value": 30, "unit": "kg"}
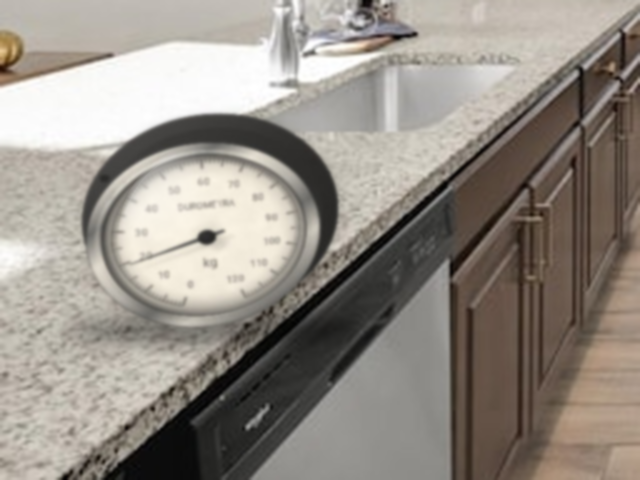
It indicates {"value": 20, "unit": "kg"}
